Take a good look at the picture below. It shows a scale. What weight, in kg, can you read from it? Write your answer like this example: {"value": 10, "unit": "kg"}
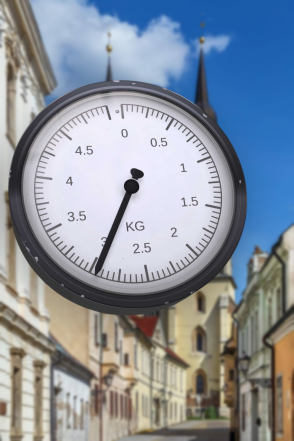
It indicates {"value": 2.95, "unit": "kg"}
